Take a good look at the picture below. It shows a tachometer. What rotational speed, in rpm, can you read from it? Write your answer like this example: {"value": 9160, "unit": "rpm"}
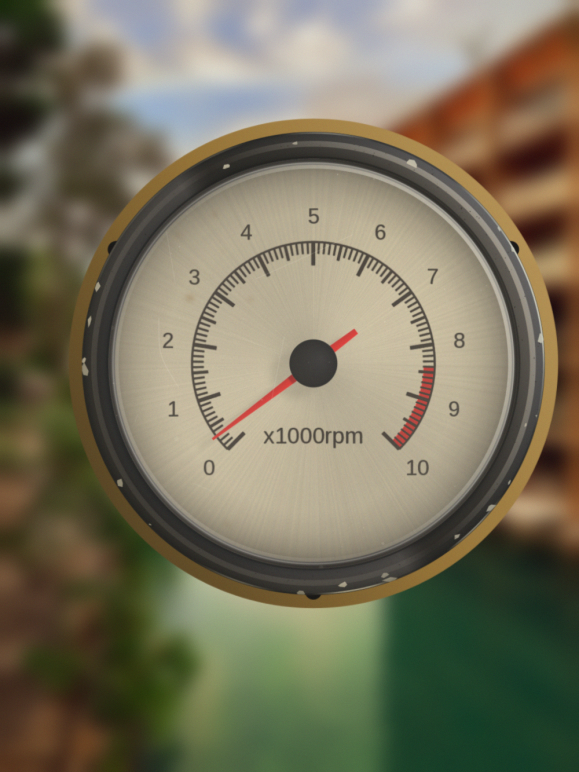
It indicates {"value": 300, "unit": "rpm"}
